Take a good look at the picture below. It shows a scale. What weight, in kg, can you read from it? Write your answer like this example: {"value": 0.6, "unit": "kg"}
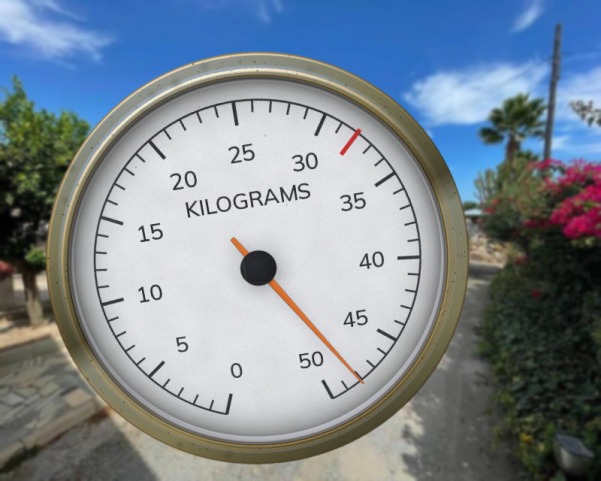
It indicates {"value": 48, "unit": "kg"}
